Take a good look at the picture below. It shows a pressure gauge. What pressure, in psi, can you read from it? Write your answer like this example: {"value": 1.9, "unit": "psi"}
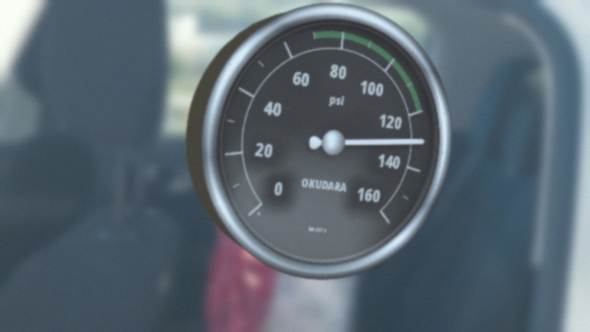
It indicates {"value": 130, "unit": "psi"}
